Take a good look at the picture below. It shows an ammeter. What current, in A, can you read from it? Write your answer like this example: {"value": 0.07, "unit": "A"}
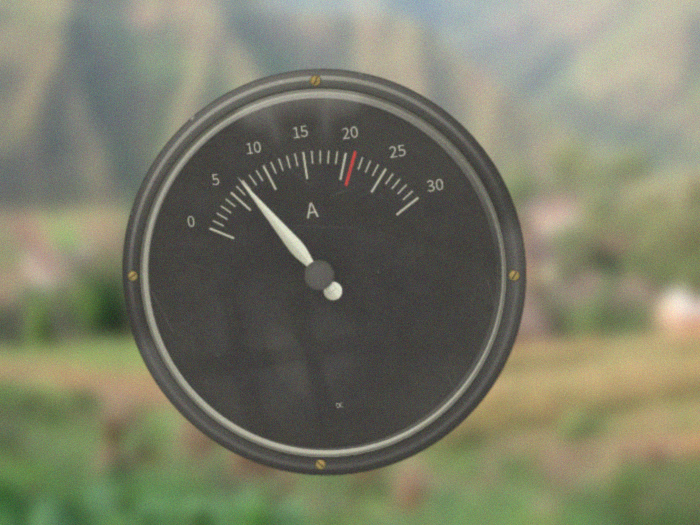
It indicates {"value": 7, "unit": "A"}
